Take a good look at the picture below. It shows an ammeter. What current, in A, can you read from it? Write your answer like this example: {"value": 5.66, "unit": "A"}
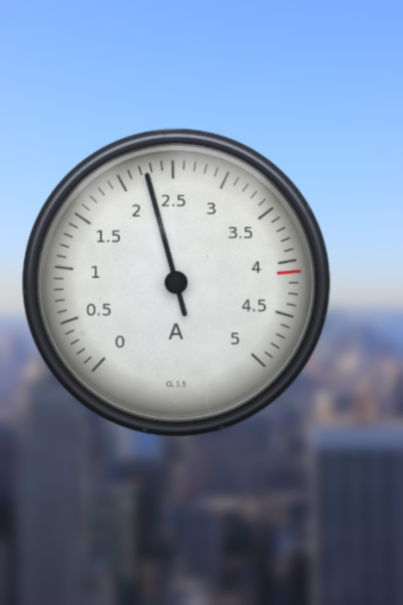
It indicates {"value": 2.25, "unit": "A"}
